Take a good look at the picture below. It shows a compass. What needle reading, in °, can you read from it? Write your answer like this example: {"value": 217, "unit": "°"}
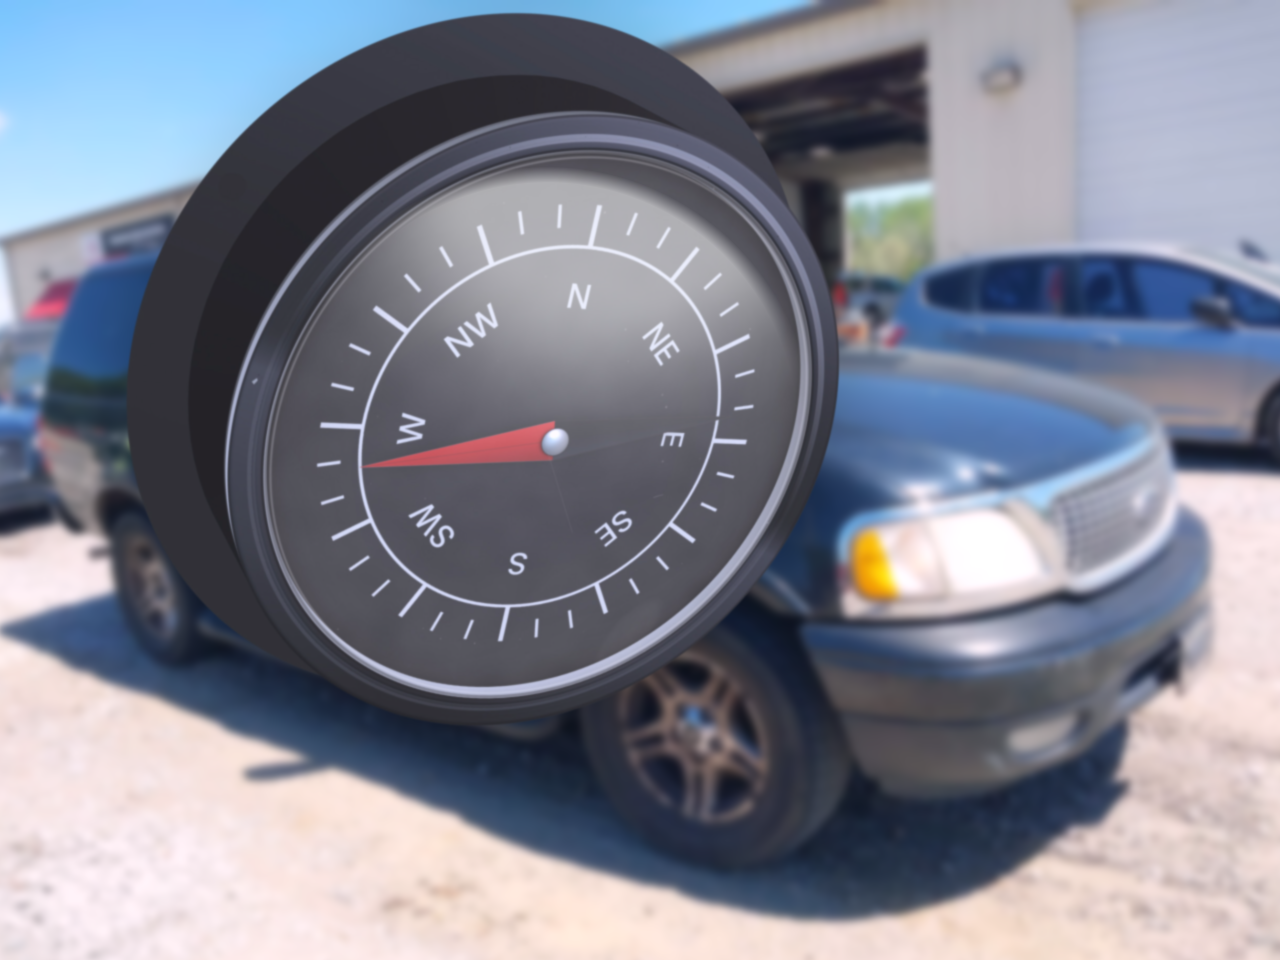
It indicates {"value": 260, "unit": "°"}
